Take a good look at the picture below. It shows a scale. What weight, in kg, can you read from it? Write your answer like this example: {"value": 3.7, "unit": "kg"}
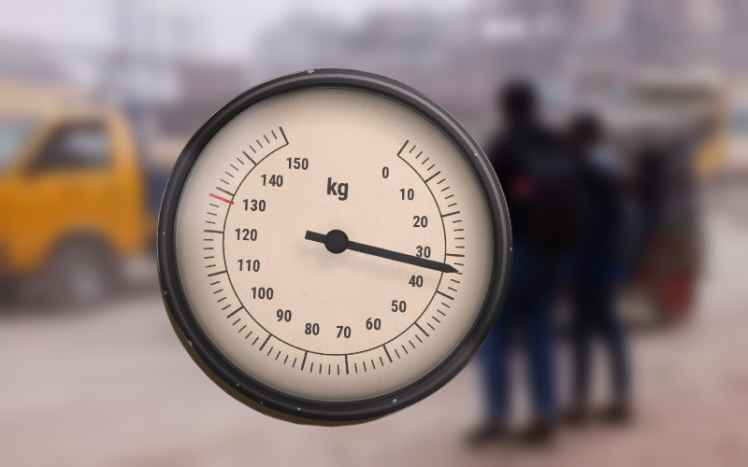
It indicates {"value": 34, "unit": "kg"}
